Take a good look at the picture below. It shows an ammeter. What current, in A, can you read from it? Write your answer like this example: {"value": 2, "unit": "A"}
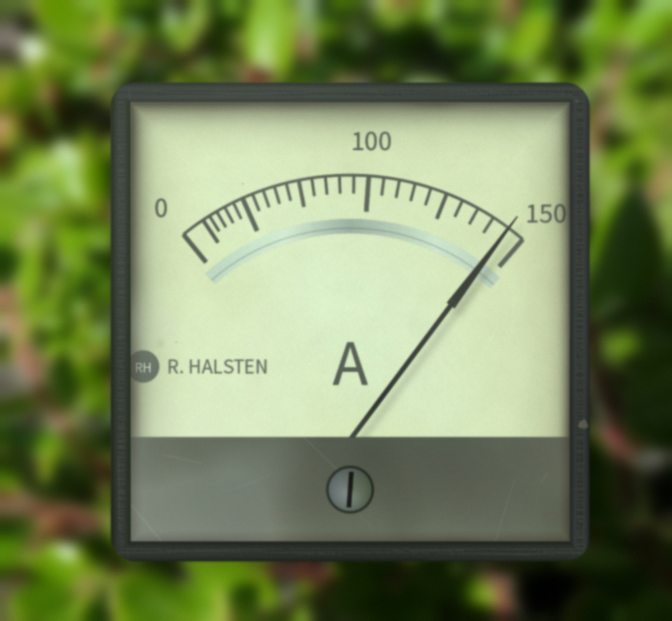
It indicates {"value": 145, "unit": "A"}
